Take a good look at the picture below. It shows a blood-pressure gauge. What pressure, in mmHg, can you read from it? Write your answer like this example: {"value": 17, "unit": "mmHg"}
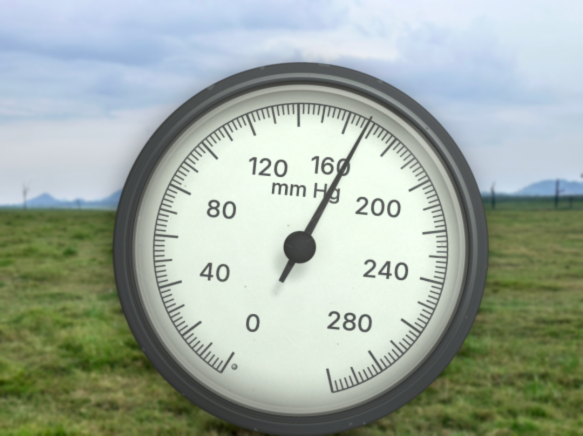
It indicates {"value": 168, "unit": "mmHg"}
